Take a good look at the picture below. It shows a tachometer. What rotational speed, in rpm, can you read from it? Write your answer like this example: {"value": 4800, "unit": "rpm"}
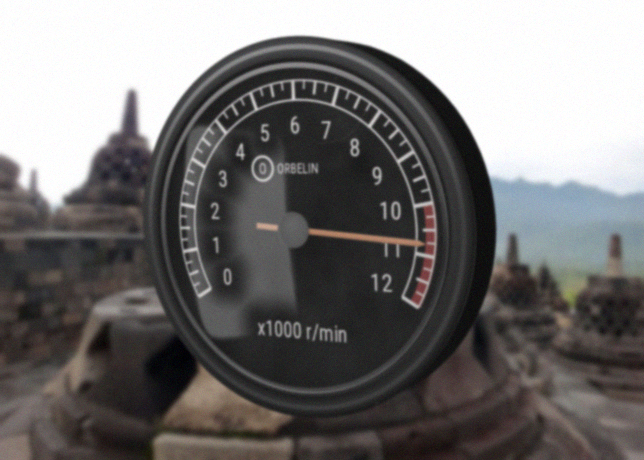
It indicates {"value": 10750, "unit": "rpm"}
